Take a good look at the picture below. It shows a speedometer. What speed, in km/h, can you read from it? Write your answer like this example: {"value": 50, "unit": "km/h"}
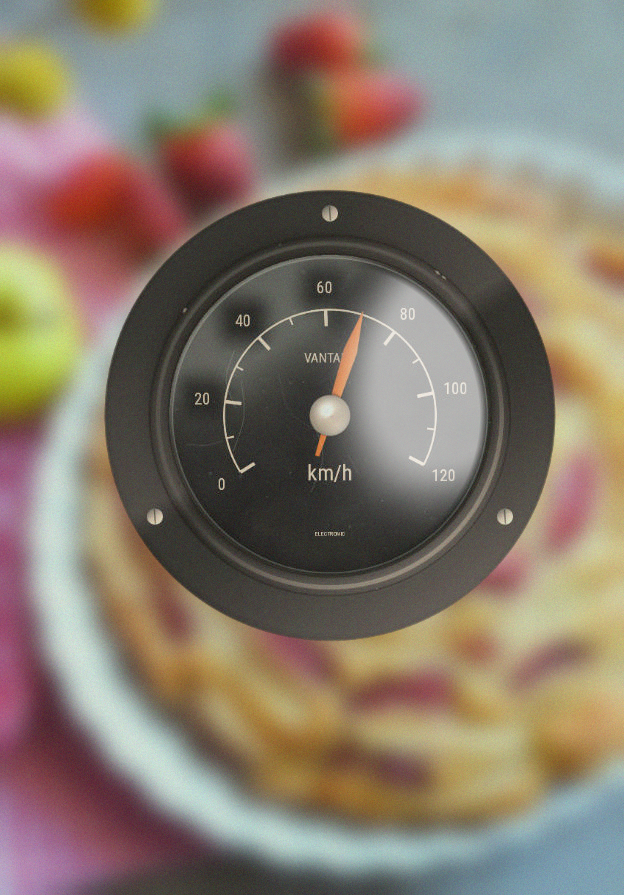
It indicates {"value": 70, "unit": "km/h"}
